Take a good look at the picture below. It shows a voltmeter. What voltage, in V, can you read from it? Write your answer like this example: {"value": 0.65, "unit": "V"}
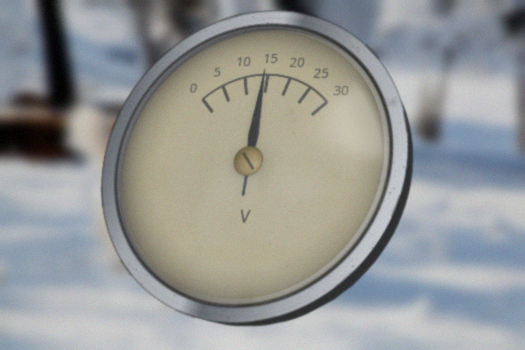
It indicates {"value": 15, "unit": "V"}
